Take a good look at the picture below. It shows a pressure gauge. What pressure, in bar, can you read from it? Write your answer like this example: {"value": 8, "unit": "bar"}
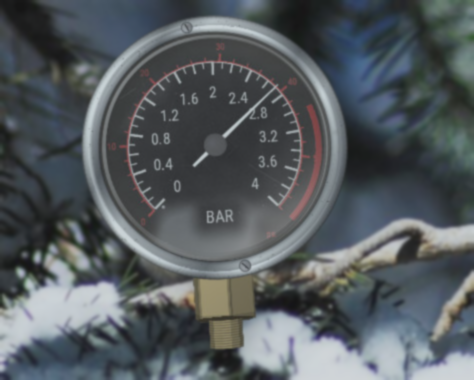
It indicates {"value": 2.7, "unit": "bar"}
